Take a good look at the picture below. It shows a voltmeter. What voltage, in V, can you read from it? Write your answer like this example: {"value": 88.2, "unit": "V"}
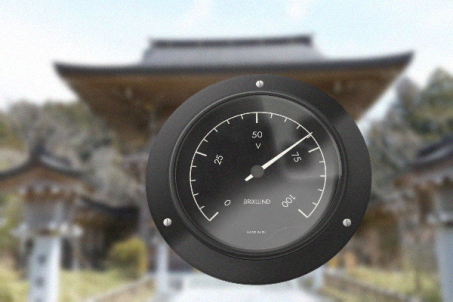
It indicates {"value": 70, "unit": "V"}
